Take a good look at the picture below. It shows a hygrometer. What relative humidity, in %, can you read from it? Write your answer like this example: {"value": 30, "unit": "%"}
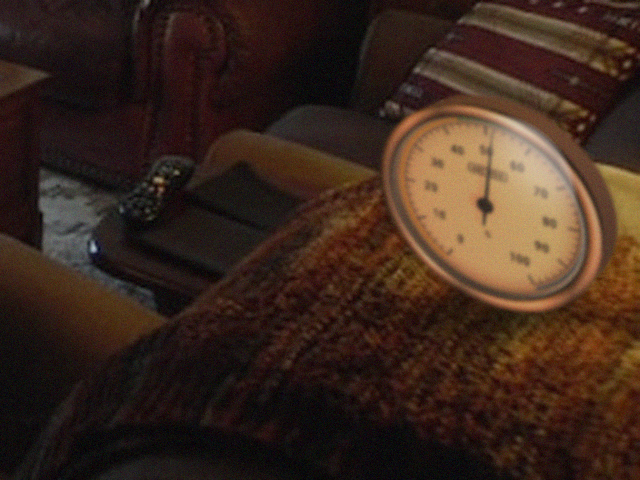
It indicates {"value": 52, "unit": "%"}
